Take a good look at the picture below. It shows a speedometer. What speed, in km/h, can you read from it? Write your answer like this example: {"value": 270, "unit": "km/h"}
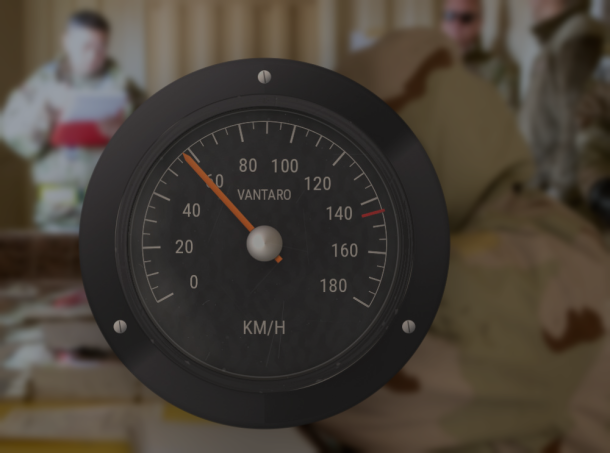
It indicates {"value": 57.5, "unit": "km/h"}
